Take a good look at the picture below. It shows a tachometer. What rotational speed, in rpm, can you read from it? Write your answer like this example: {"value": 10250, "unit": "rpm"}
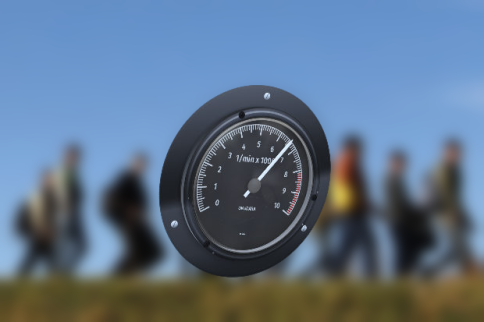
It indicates {"value": 6500, "unit": "rpm"}
